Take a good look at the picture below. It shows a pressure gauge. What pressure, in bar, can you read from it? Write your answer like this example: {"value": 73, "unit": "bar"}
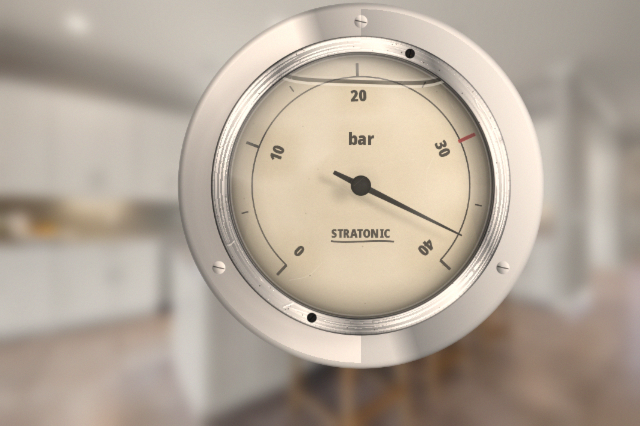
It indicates {"value": 37.5, "unit": "bar"}
